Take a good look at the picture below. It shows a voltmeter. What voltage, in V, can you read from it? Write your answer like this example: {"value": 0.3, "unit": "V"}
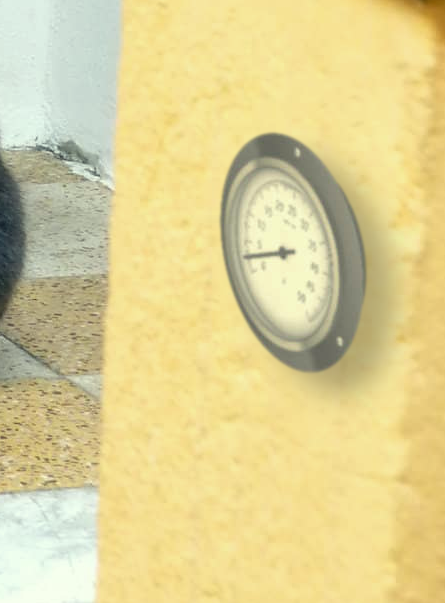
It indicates {"value": 2.5, "unit": "V"}
